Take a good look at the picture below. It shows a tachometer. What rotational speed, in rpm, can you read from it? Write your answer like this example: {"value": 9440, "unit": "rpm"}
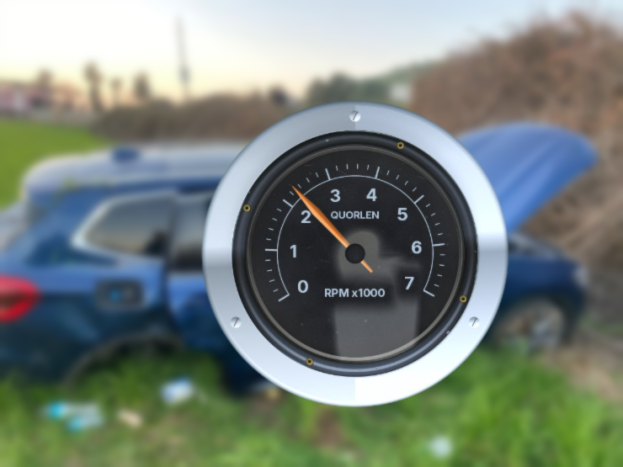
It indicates {"value": 2300, "unit": "rpm"}
